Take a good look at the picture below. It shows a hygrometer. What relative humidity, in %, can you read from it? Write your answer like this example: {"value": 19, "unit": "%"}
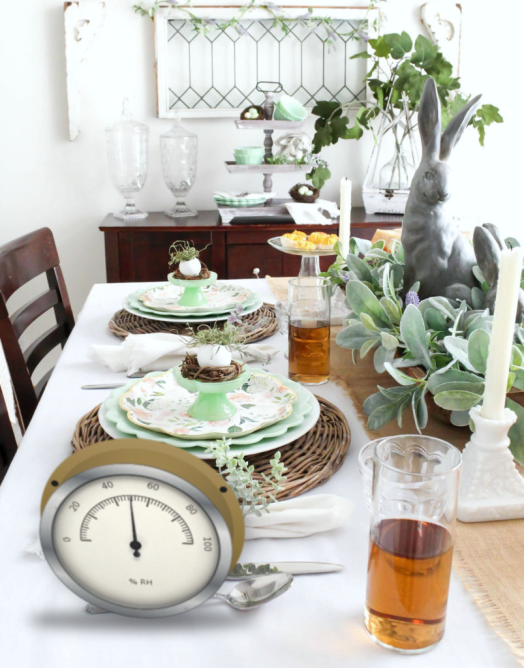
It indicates {"value": 50, "unit": "%"}
